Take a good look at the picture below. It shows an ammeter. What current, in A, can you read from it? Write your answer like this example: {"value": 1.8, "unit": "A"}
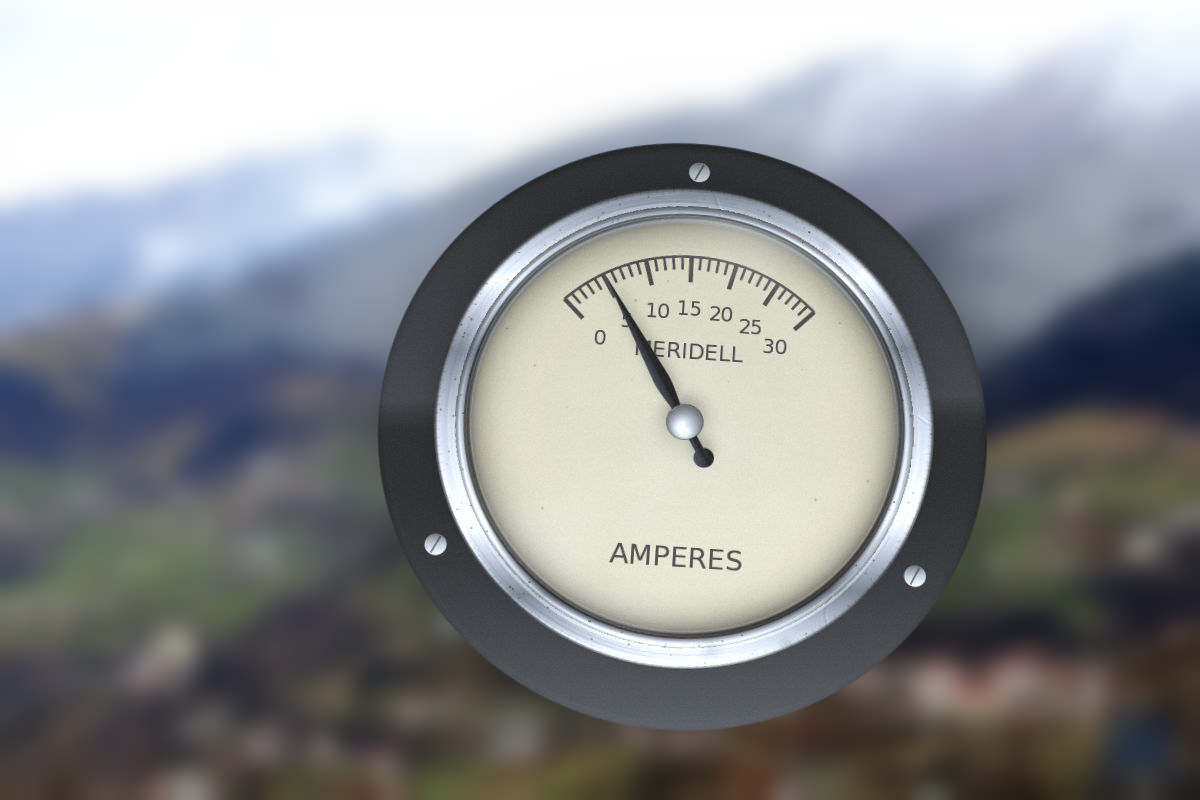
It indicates {"value": 5, "unit": "A"}
